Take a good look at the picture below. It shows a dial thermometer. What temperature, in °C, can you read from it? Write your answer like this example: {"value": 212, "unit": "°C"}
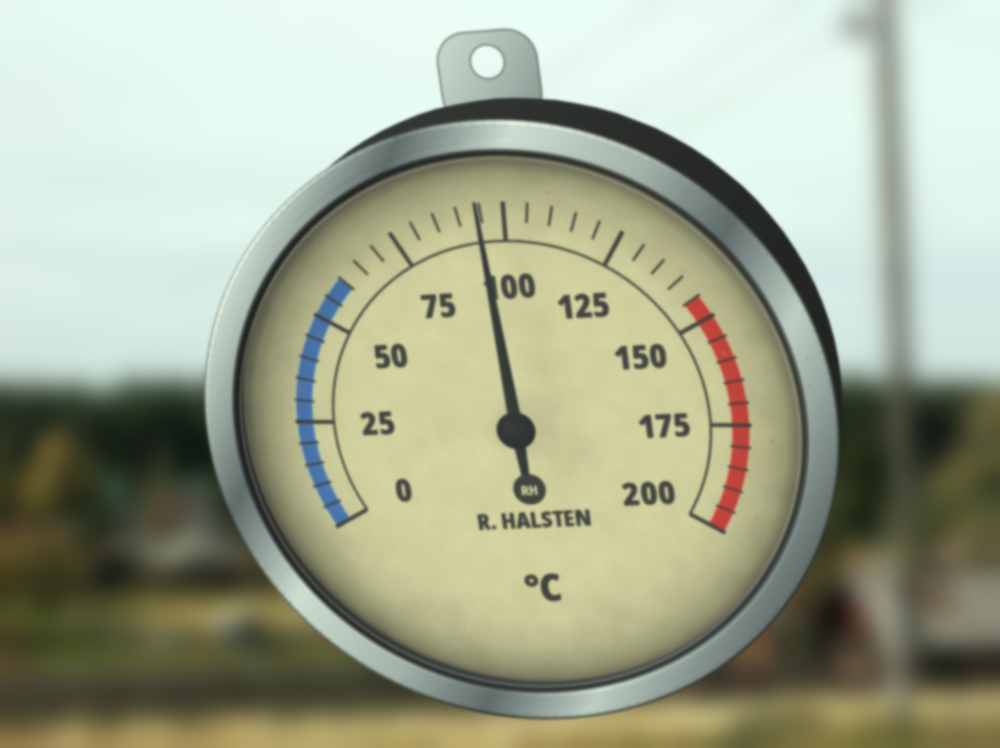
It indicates {"value": 95, "unit": "°C"}
